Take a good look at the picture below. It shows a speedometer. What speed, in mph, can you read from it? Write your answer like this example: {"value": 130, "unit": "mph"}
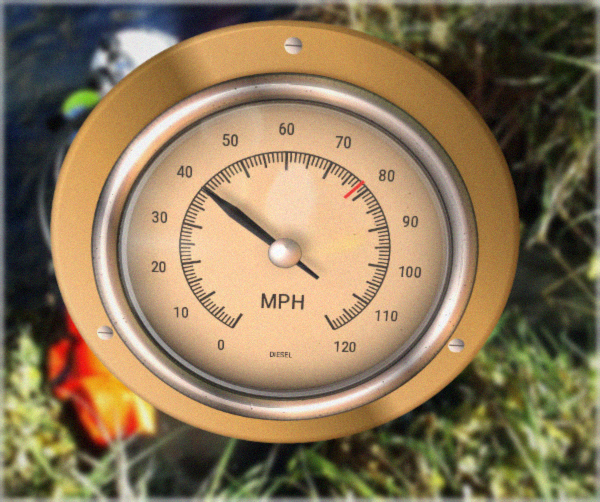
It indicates {"value": 40, "unit": "mph"}
